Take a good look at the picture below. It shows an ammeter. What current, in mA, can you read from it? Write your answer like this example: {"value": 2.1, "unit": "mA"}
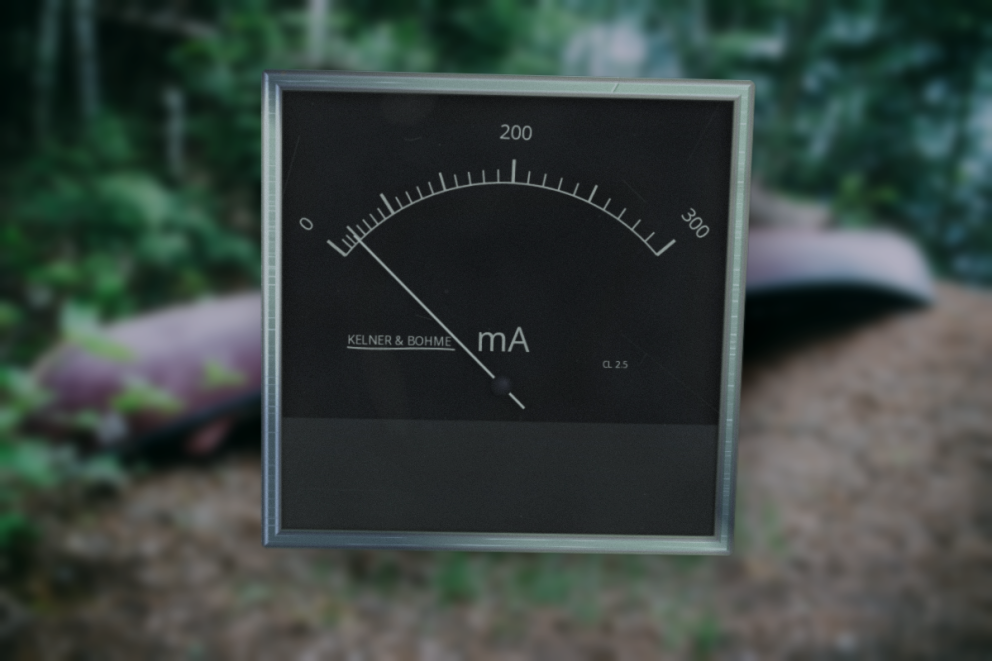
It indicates {"value": 50, "unit": "mA"}
